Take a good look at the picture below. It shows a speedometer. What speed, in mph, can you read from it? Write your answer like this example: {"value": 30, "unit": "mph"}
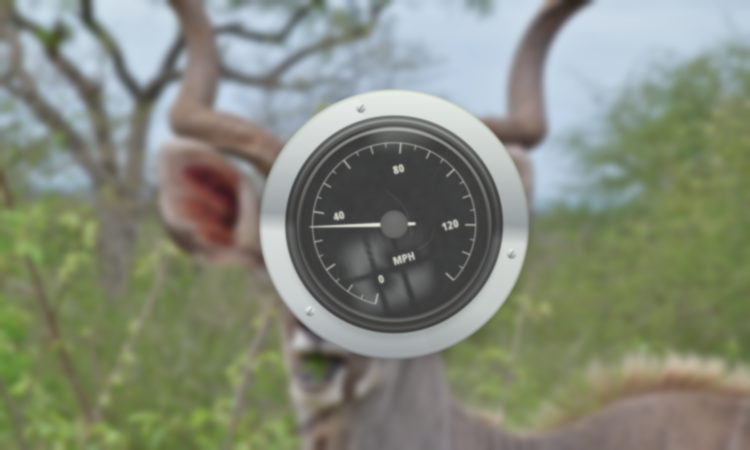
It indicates {"value": 35, "unit": "mph"}
